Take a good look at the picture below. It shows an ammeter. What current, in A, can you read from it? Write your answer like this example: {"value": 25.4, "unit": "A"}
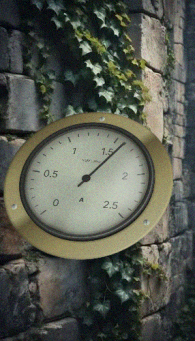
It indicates {"value": 1.6, "unit": "A"}
